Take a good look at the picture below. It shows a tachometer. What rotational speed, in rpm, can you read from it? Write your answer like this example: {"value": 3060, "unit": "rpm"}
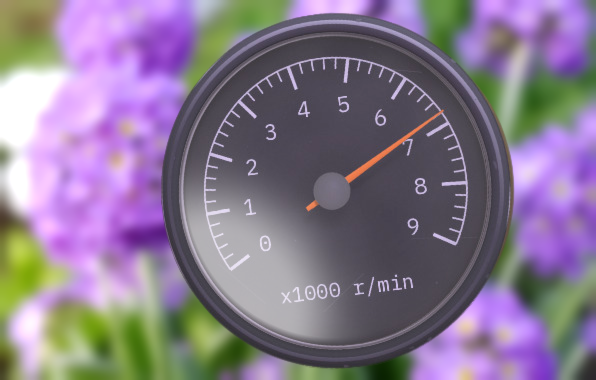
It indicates {"value": 6800, "unit": "rpm"}
